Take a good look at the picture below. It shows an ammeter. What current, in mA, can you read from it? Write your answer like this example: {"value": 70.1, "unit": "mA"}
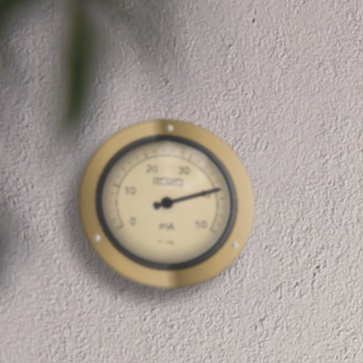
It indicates {"value": 40, "unit": "mA"}
